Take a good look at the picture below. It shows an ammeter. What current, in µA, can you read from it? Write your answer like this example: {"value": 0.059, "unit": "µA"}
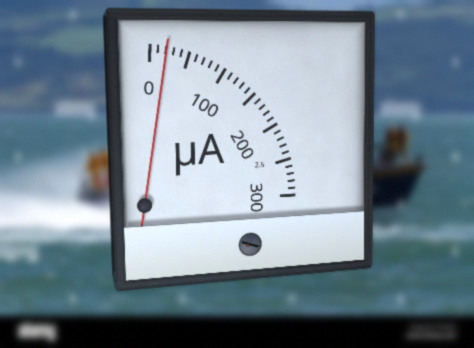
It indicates {"value": 20, "unit": "µA"}
